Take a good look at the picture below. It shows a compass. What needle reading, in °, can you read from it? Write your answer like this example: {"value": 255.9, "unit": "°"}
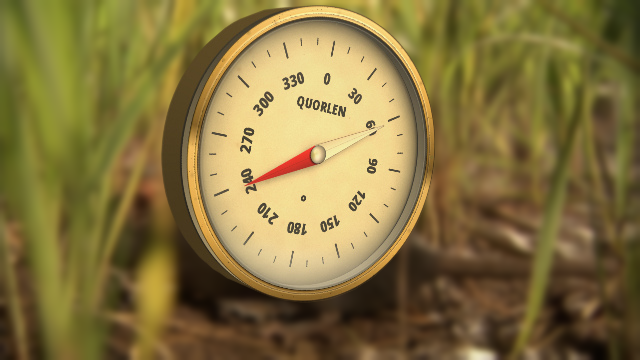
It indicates {"value": 240, "unit": "°"}
